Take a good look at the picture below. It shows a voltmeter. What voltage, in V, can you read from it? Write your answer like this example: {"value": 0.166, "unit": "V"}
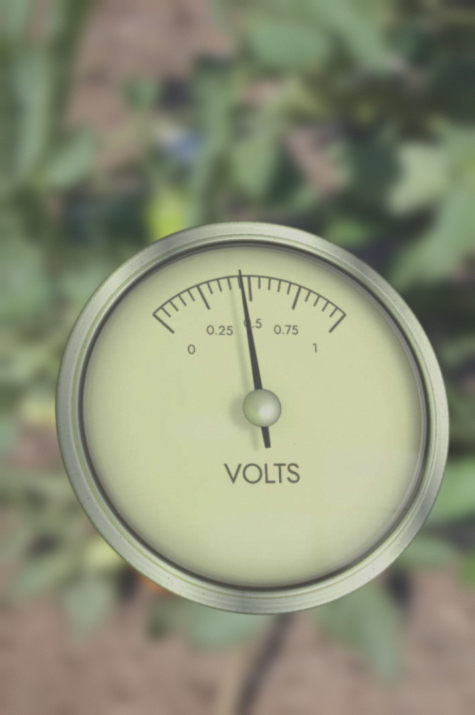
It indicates {"value": 0.45, "unit": "V"}
